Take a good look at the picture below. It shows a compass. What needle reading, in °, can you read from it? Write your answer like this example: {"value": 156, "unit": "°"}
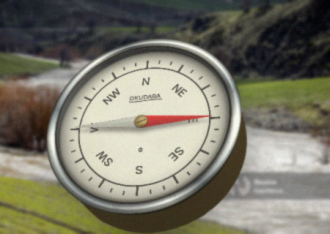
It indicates {"value": 90, "unit": "°"}
